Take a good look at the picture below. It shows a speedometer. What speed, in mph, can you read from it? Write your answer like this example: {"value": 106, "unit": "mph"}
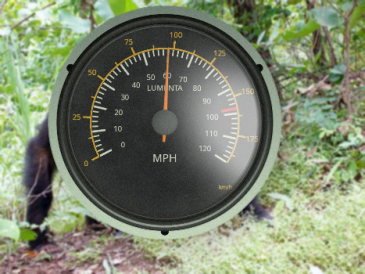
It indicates {"value": 60, "unit": "mph"}
